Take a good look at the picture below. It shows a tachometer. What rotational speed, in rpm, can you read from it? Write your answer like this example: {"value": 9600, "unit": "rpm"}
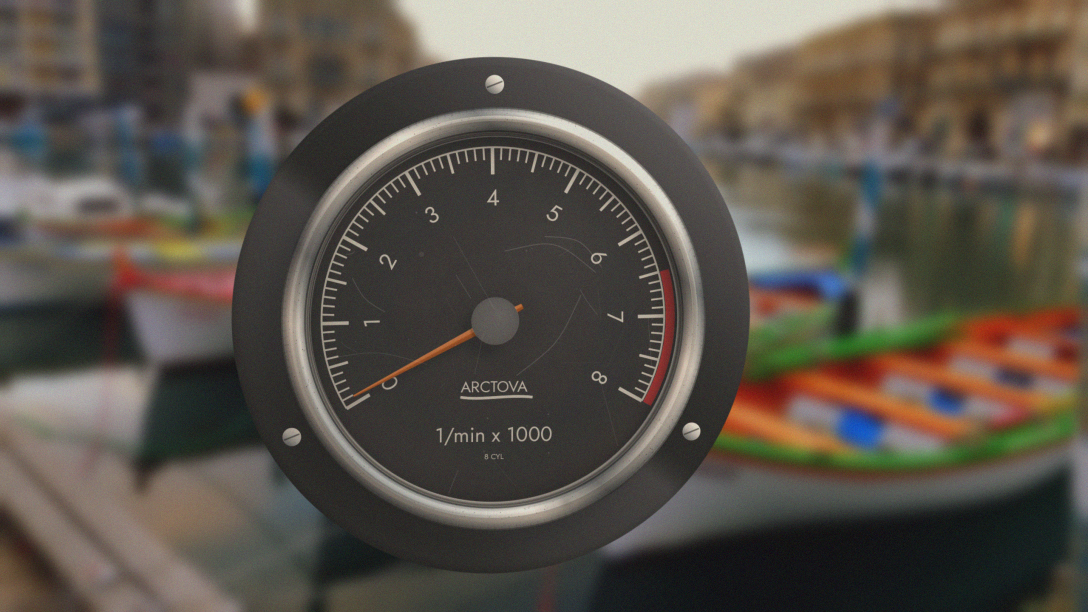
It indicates {"value": 100, "unit": "rpm"}
